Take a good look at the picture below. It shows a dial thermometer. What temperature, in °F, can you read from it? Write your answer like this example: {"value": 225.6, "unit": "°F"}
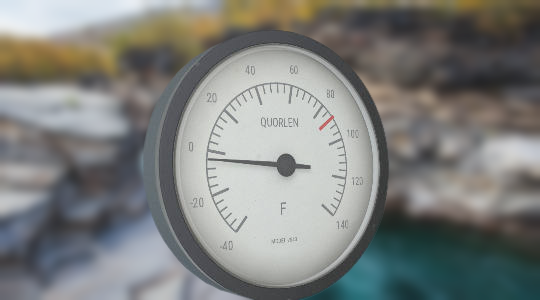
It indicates {"value": -4, "unit": "°F"}
